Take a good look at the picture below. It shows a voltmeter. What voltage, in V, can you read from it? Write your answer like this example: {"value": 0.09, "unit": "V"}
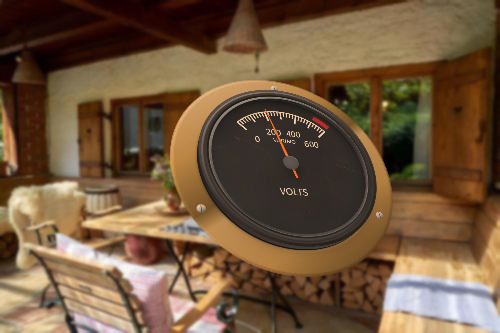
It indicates {"value": 200, "unit": "V"}
